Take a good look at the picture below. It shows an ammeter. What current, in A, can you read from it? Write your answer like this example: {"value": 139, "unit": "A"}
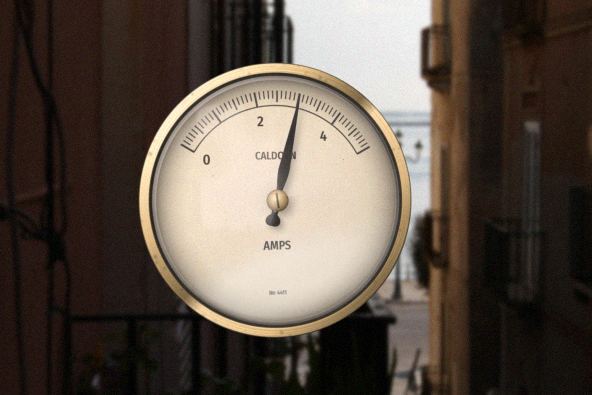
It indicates {"value": 3, "unit": "A"}
